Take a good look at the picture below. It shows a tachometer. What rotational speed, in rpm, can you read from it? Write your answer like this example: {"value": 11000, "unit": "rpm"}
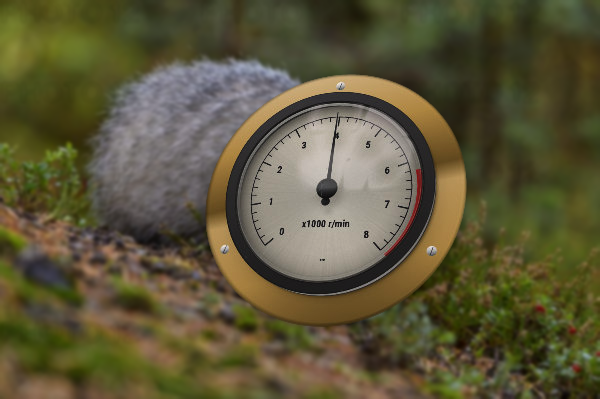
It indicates {"value": 4000, "unit": "rpm"}
